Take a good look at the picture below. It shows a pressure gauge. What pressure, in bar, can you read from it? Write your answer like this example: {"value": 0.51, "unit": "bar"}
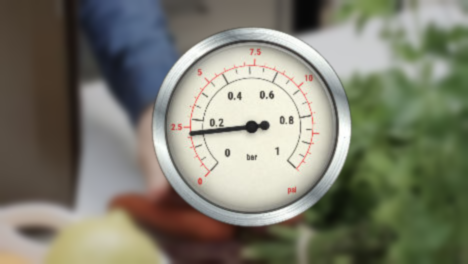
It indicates {"value": 0.15, "unit": "bar"}
